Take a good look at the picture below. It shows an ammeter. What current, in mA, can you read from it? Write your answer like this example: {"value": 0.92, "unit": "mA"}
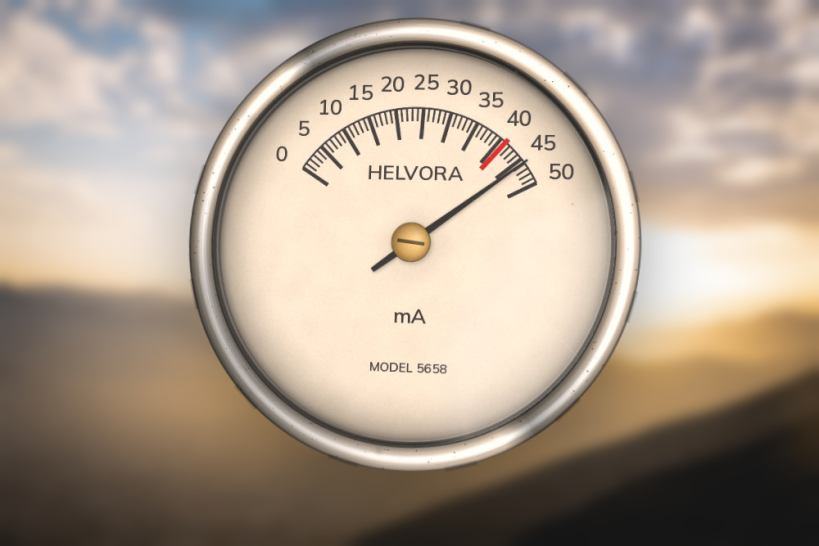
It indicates {"value": 46, "unit": "mA"}
